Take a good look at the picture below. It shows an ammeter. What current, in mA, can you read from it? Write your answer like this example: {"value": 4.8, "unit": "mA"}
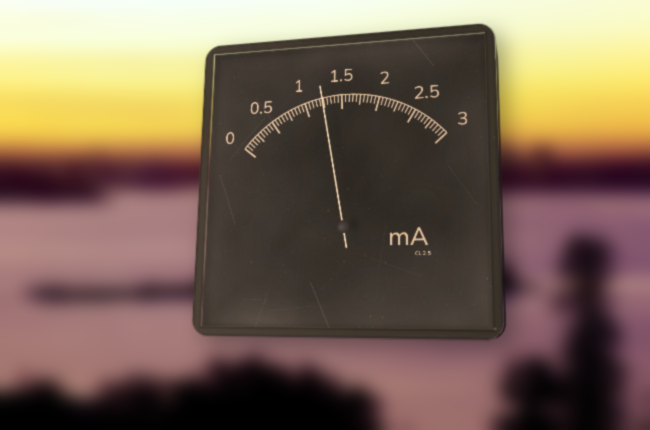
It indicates {"value": 1.25, "unit": "mA"}
